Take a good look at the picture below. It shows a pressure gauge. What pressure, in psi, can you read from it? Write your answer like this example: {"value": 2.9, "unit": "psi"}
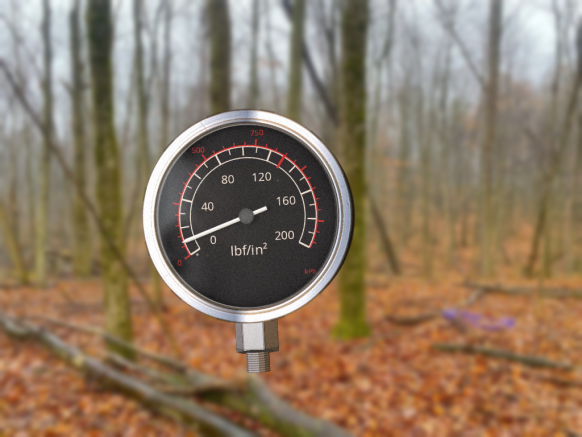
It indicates {"value": 10, "unit": "psi"}
